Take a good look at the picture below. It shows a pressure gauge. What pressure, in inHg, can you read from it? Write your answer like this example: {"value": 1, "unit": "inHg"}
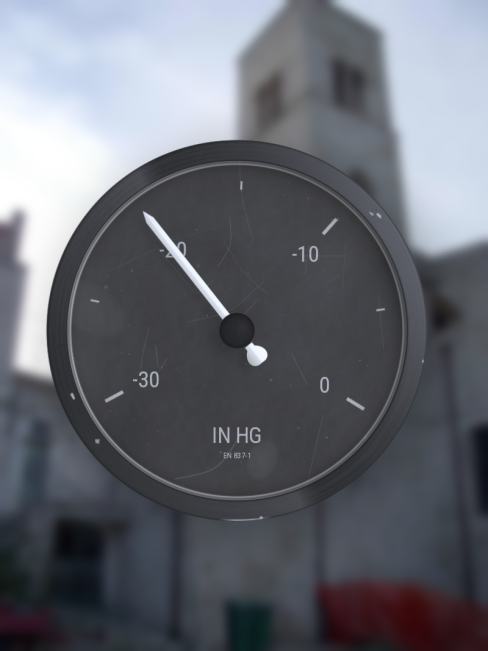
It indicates {"value": -20, "unit": "inHg"}
